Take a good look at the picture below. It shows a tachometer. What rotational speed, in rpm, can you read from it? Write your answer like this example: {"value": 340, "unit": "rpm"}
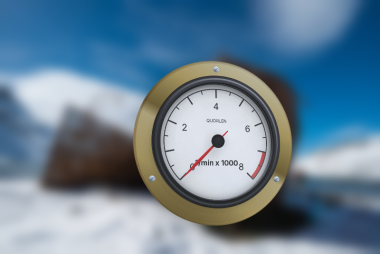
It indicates {"value": 0, "unit": "rpm"}
